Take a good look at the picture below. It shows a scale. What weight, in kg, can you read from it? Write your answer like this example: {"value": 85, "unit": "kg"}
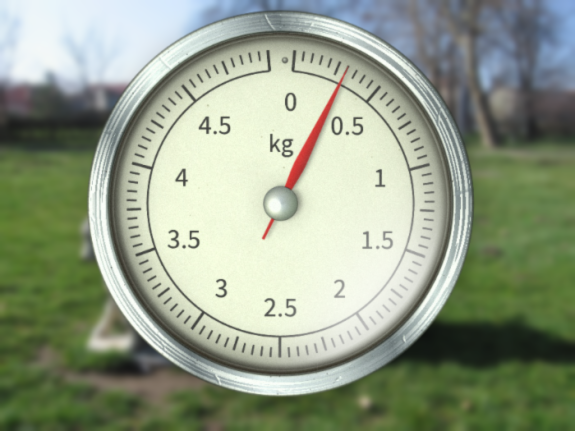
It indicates {"value": 0.3, "unit": "kg"}
